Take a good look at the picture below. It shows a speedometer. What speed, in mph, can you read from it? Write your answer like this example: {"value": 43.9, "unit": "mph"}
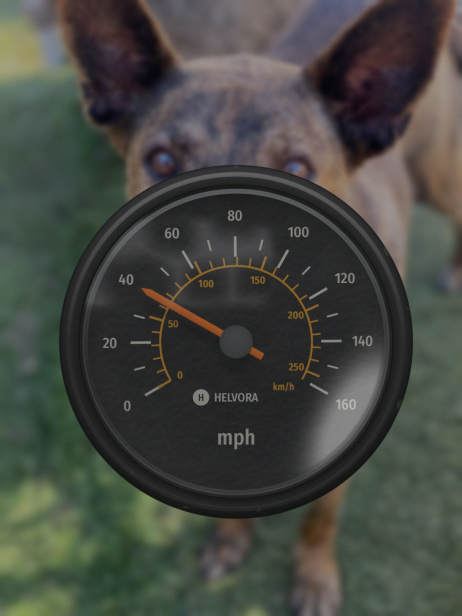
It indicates {"value": 40, "unit": "mph"}
